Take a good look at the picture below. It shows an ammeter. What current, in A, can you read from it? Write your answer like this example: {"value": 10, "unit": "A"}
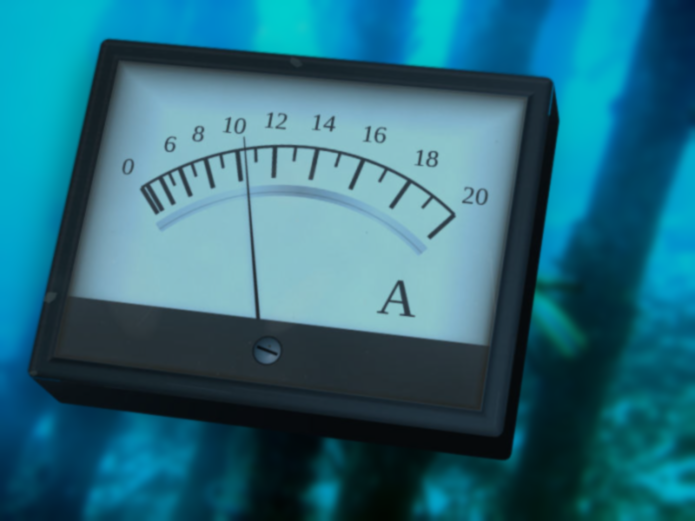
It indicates {"value": 10.5, "unit": "A"}
